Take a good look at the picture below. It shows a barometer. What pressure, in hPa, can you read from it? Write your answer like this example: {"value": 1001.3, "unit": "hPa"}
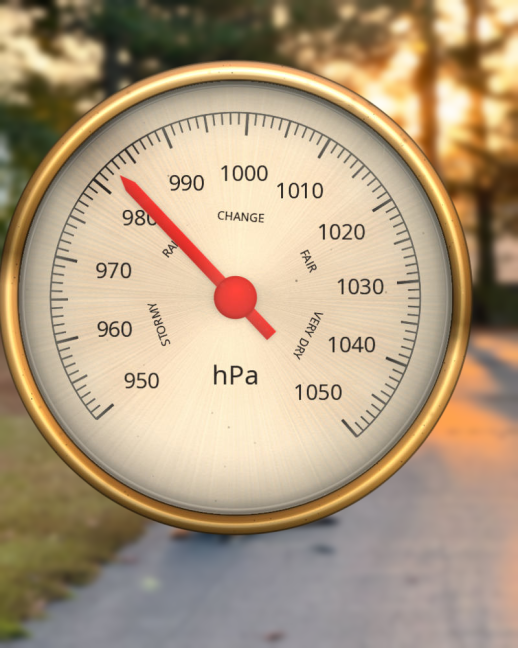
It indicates {"value": 982.5, "unit": "hPa"}
